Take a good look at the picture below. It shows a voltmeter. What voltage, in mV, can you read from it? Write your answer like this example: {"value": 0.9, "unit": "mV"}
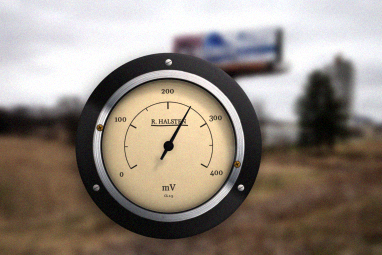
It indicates {"value": 250, "unit": "mV"}
